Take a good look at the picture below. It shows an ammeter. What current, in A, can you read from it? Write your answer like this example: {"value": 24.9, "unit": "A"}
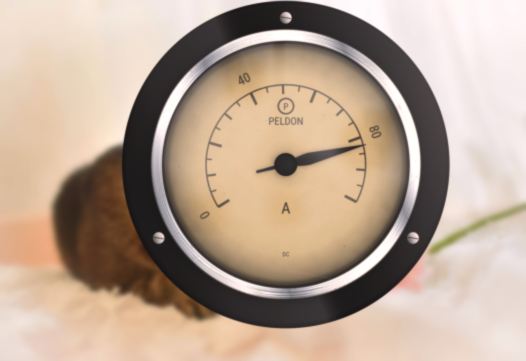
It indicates {"value": 82.5, "unit": "A"}
